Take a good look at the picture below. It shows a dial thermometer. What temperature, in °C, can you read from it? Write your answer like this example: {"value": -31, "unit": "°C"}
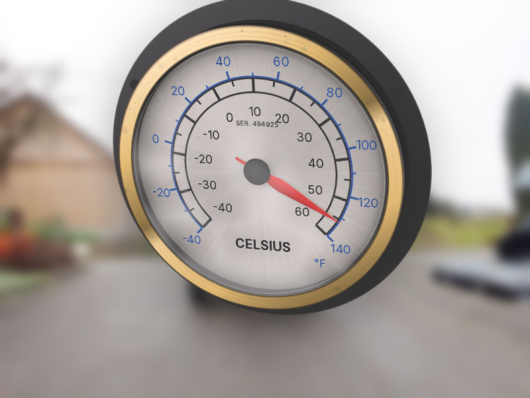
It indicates {"value": 55, "unit": "°C"}
